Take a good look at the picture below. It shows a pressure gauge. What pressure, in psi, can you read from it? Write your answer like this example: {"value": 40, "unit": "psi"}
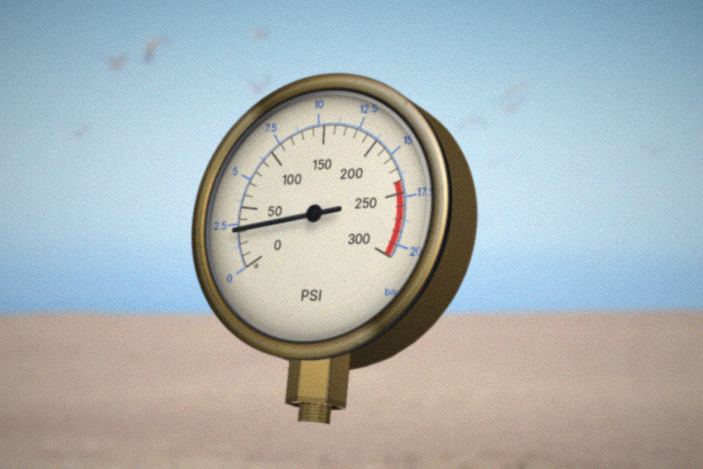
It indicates {"value": 30, "unit": "psi"}
